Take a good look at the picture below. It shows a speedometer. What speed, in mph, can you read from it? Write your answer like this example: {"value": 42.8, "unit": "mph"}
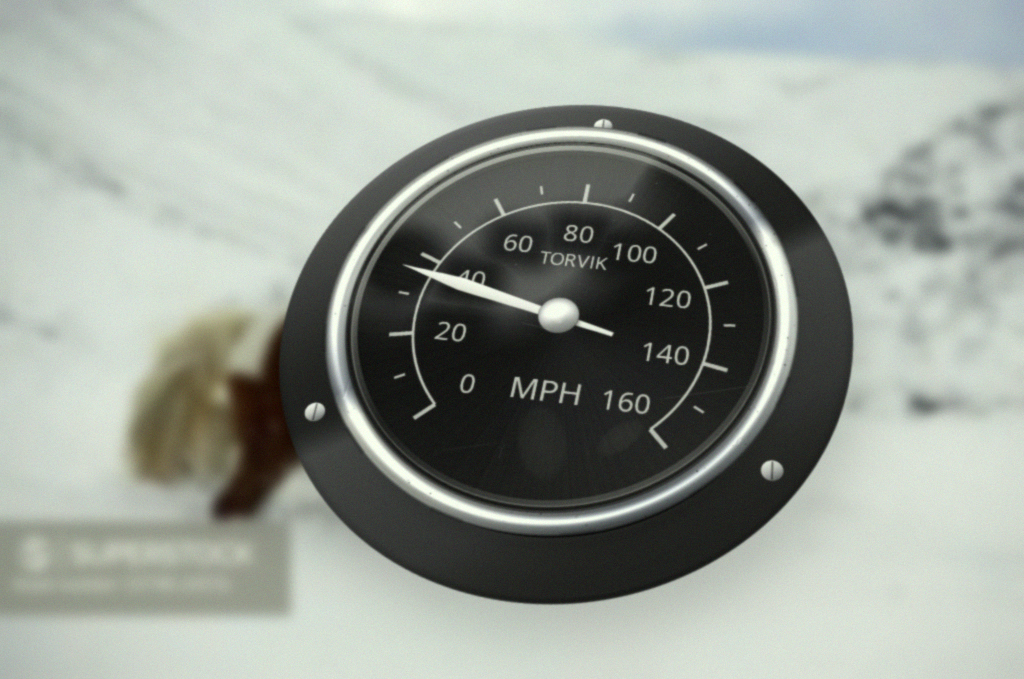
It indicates {"value": 35, "unit": "mph"}
